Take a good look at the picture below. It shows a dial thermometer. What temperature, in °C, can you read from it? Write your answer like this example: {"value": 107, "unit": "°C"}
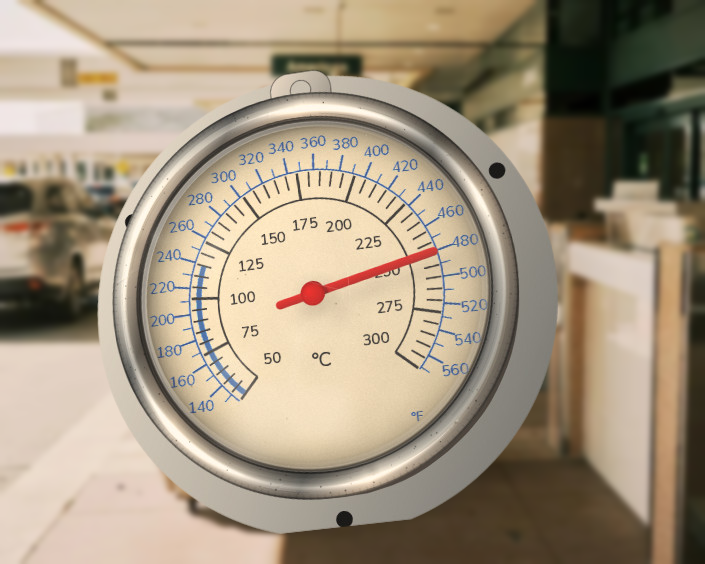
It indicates {"value": 250, "unit": "°C"}
